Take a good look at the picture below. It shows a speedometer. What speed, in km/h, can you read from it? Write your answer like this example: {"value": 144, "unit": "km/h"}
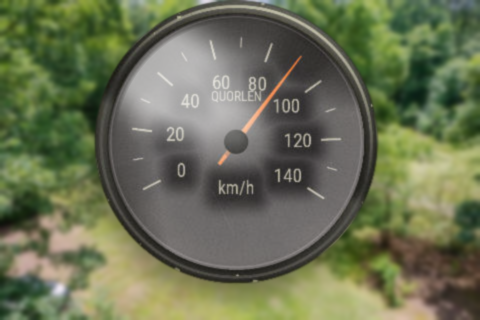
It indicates {"value": 90, "unit": "km/h"}
